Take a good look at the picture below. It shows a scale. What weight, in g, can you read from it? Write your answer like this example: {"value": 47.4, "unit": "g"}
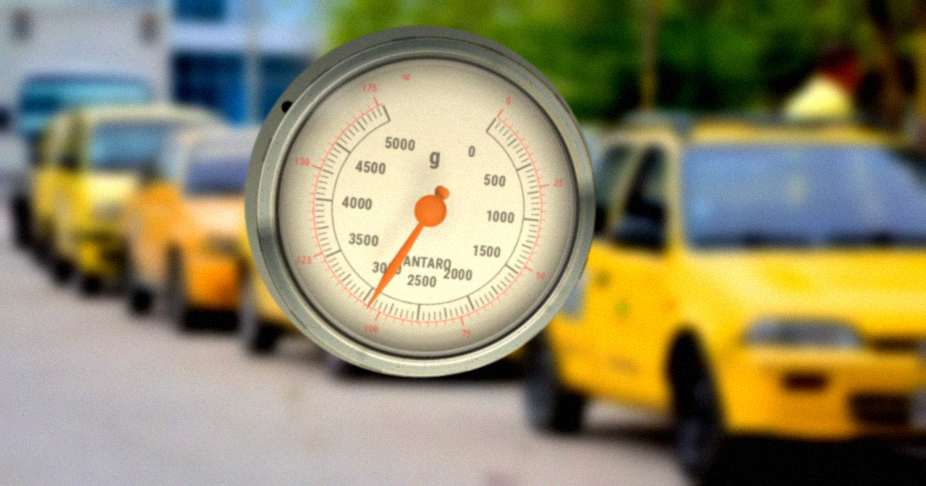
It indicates {"value": 2950, "unit": "g"}
